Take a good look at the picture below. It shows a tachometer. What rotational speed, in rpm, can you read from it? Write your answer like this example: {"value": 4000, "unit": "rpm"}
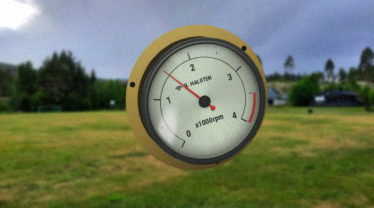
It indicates {"value": 1500, "unit": "rpm"}
